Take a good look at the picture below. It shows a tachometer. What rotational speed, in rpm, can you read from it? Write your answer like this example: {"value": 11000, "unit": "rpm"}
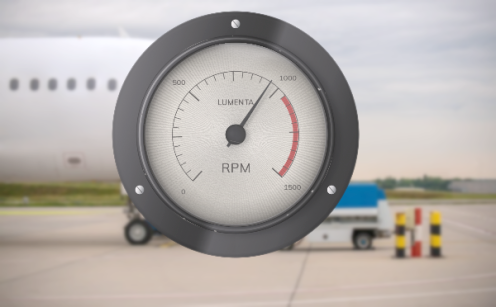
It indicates {"value": 950, "unit": "rpm"}
